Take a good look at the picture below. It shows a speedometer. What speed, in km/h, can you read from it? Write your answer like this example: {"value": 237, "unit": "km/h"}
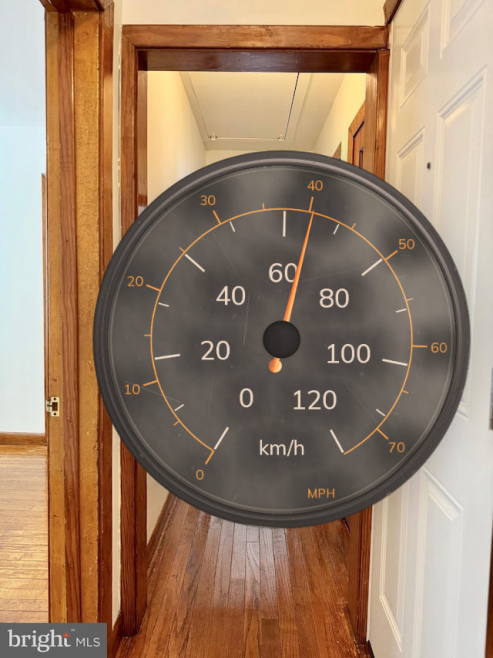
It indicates {"value": 65, "unit": "km/h"}
